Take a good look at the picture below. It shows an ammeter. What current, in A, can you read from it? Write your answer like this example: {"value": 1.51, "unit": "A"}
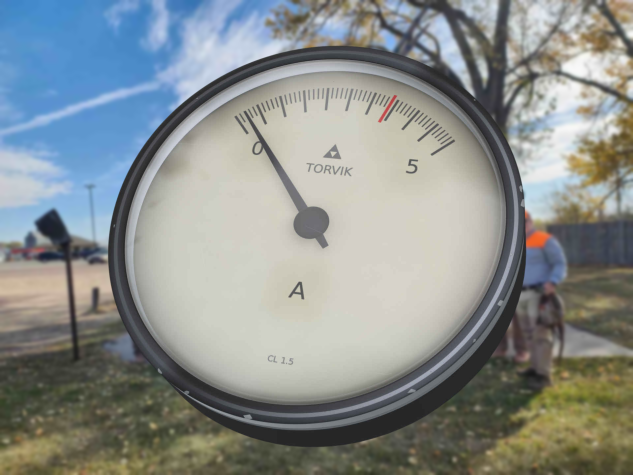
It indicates {"value": 0.2, "unit": "A"}
